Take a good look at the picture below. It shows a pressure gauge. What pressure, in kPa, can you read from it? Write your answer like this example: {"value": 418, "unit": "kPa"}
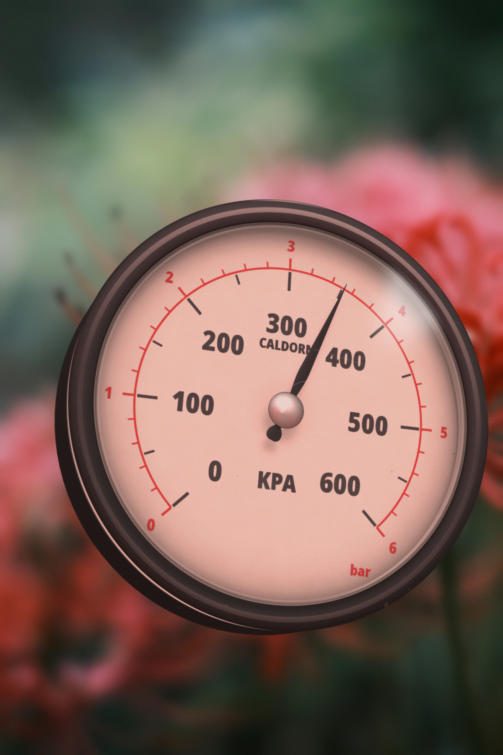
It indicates {"value": 350, "unit": "kPa"}
